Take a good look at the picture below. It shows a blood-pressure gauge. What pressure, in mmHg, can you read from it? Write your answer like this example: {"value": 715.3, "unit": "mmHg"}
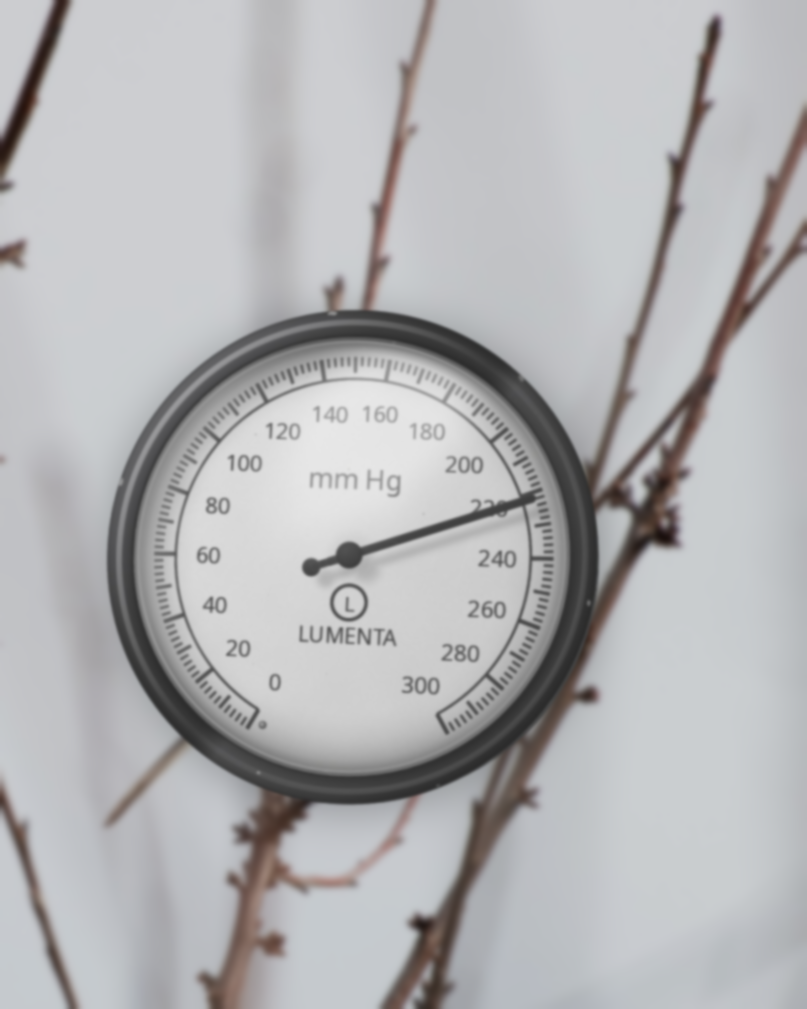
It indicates {"value": 222, "unit": "mmHg"}
